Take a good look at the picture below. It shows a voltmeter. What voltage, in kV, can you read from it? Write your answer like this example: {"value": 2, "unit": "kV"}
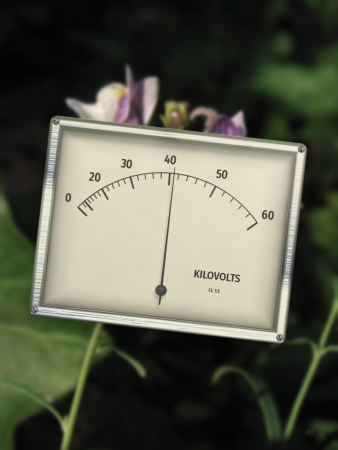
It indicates {"value": 41, "unit": "kV"}
